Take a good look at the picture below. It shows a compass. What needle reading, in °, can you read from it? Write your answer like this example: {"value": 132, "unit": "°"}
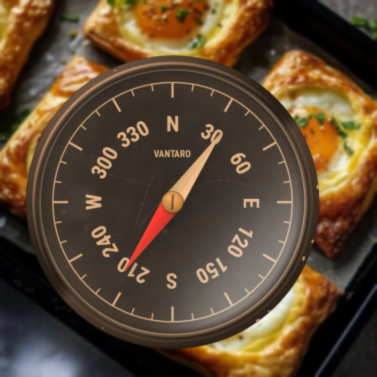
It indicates {"value": 215, "unit": "°"}
